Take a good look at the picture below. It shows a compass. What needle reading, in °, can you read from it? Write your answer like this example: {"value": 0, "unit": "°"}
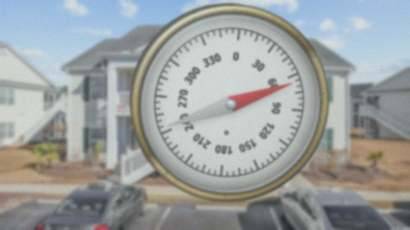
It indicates {"value": 65, "unit": "°"}
